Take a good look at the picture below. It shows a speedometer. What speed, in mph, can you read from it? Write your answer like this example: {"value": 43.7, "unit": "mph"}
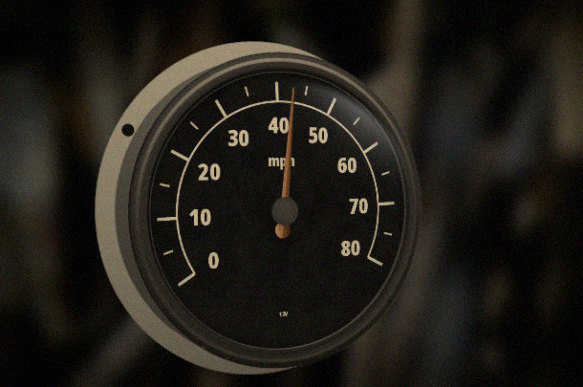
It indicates {"value": 42.5, "unit": "mph"}
